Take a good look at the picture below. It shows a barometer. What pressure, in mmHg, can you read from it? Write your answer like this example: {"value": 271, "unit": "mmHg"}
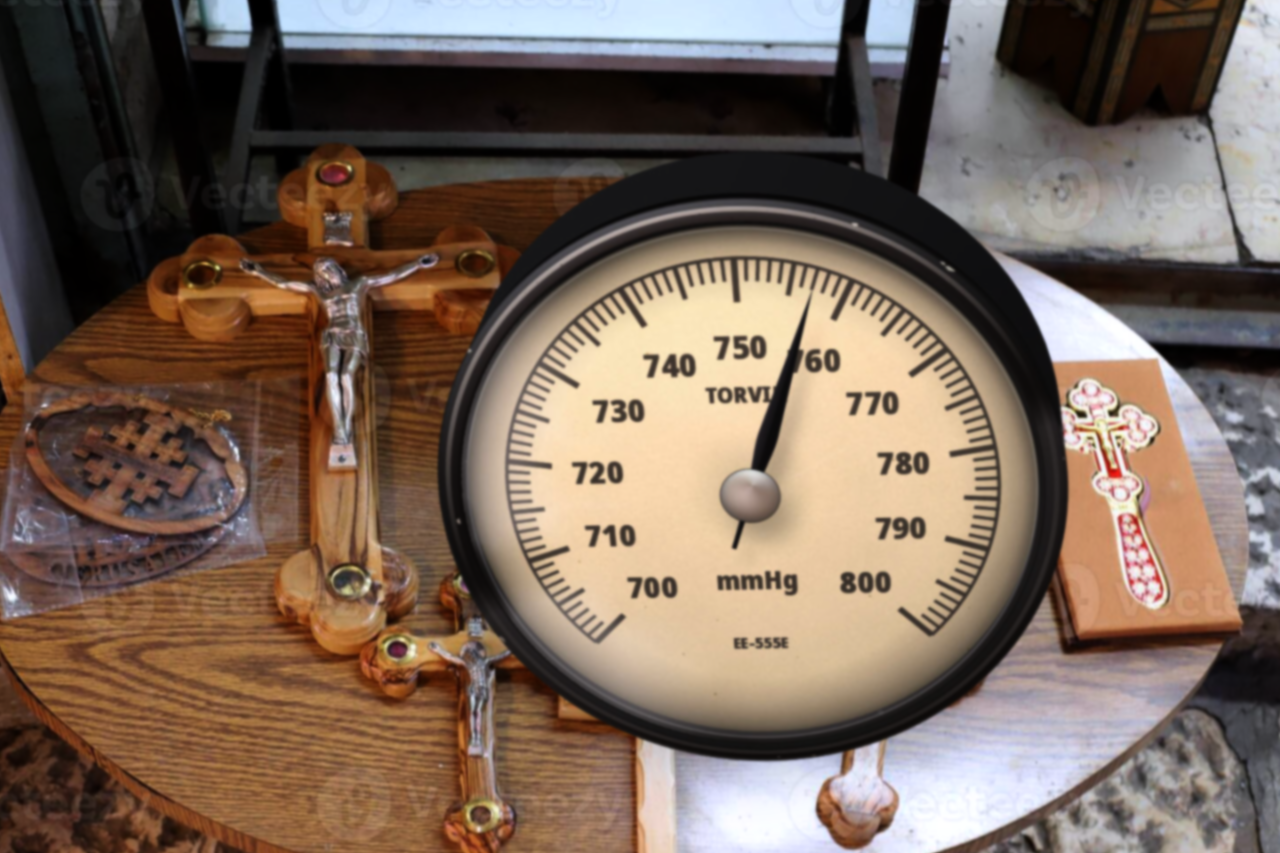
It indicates {"value": 757, "unit": "mmHg"}
